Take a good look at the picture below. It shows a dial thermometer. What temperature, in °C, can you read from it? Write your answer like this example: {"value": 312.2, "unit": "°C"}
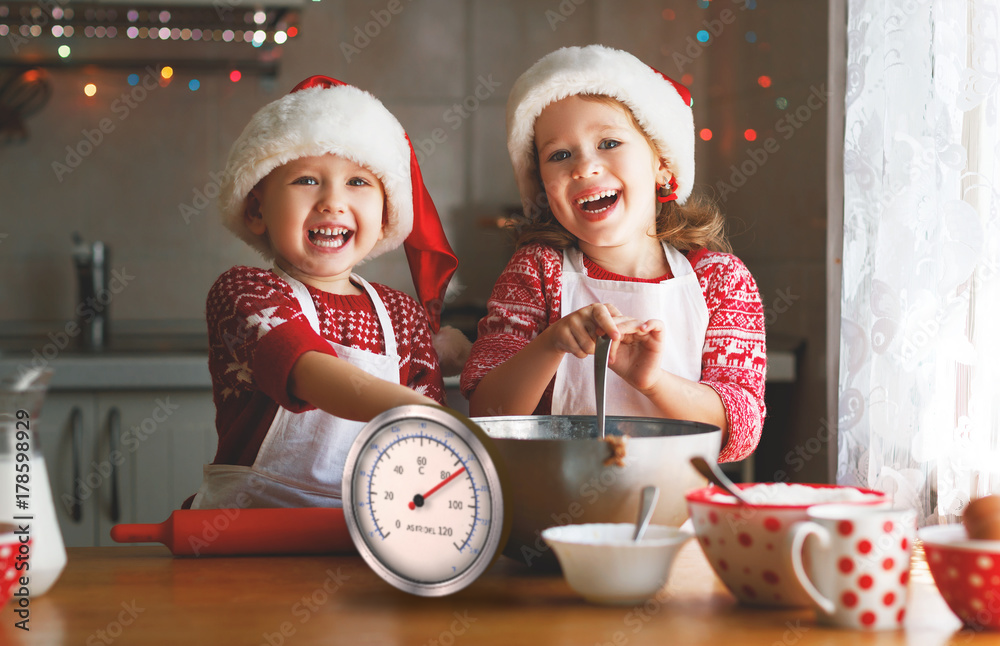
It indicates {"value": 84, "unit": "°C"}
